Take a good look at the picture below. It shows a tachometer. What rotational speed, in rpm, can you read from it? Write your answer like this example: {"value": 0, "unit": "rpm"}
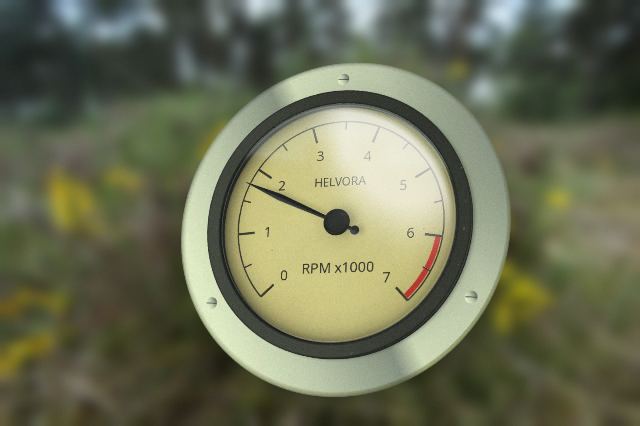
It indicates {"value": 1750, "unit": "rpm"}
